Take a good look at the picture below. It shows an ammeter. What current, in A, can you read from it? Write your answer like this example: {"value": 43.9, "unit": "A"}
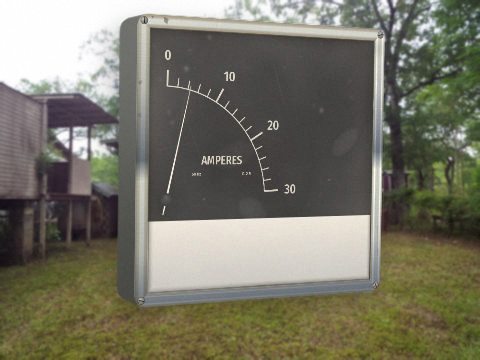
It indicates {"value": 4, "unit": "A"}
